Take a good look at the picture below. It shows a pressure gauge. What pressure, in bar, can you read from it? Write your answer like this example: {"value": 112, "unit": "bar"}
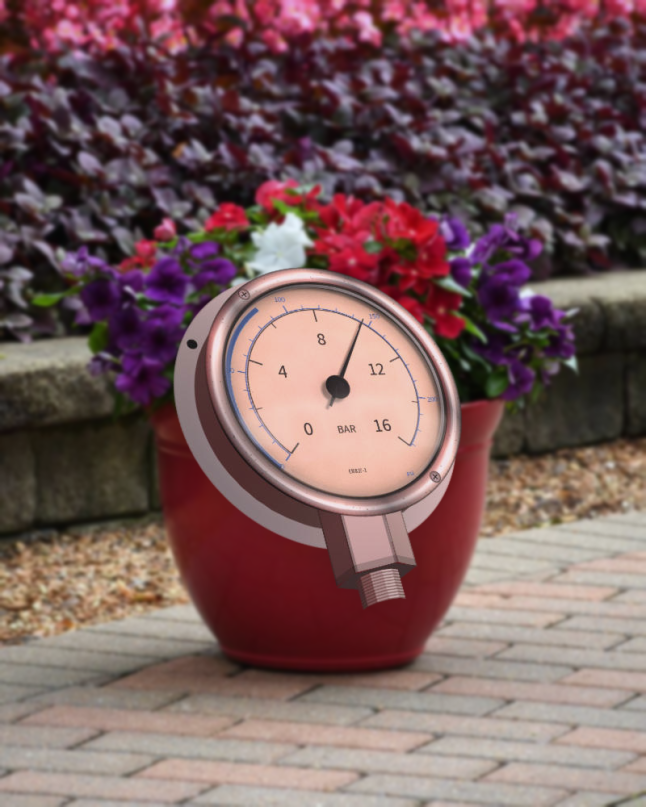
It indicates {"value": 10, "unit": "bar"}
